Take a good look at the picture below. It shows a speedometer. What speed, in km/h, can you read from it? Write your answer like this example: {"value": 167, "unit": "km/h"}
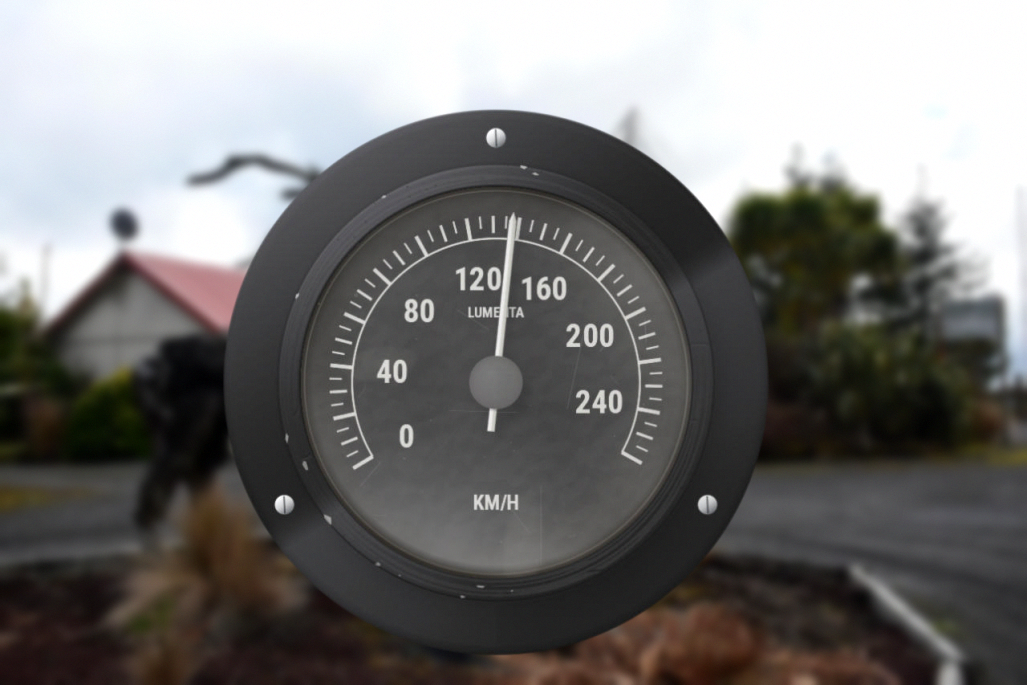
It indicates {"value": 137.5, "unit": "km/h"}
